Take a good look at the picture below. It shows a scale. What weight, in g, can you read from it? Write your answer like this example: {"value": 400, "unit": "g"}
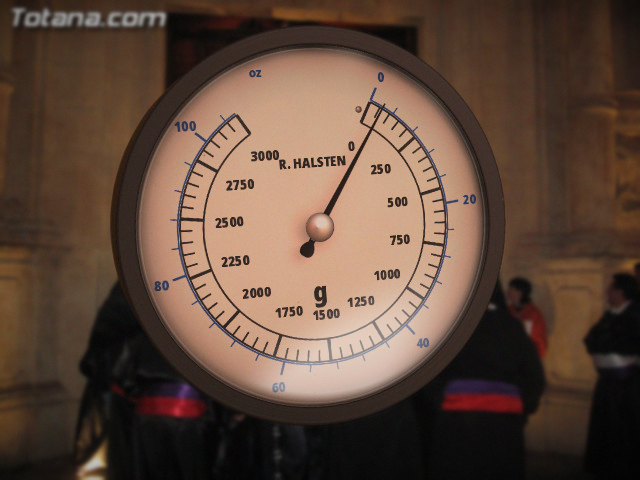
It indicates {"value": 50, "unit": "g"}
